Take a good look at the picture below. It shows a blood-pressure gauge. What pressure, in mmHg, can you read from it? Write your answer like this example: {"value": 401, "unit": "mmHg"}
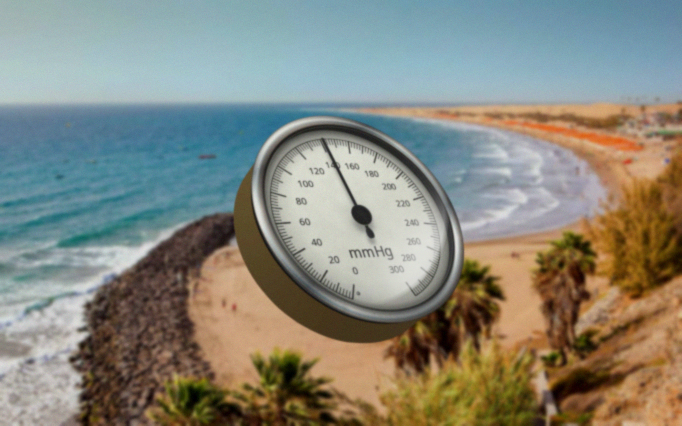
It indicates {"value": 140, "unit": "mmHg"}
